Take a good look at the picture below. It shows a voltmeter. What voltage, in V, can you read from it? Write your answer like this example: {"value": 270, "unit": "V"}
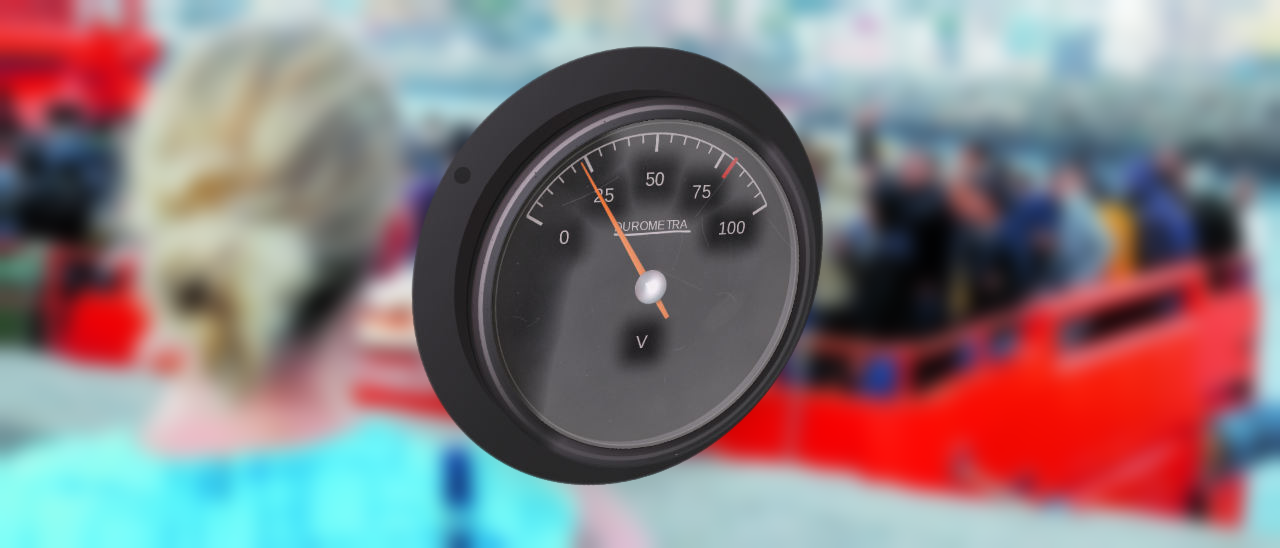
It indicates {"value": 22.5, "unit": "V"}
